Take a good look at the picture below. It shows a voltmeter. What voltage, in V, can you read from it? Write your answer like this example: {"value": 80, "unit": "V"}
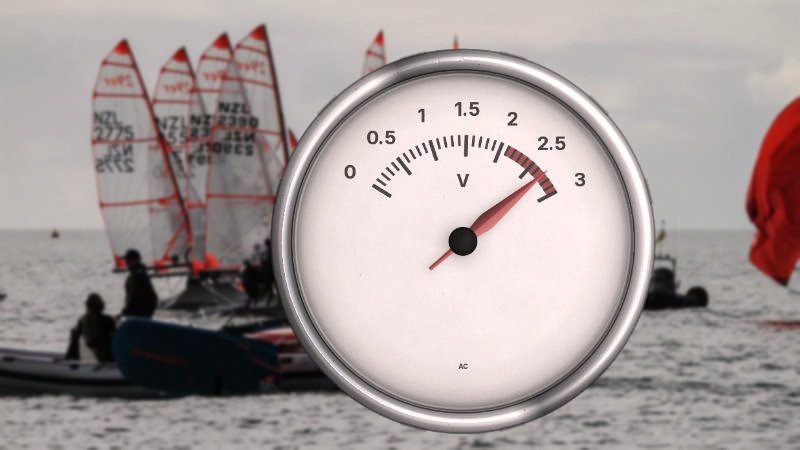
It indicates {"value": 2.7, "unit": "V"}
